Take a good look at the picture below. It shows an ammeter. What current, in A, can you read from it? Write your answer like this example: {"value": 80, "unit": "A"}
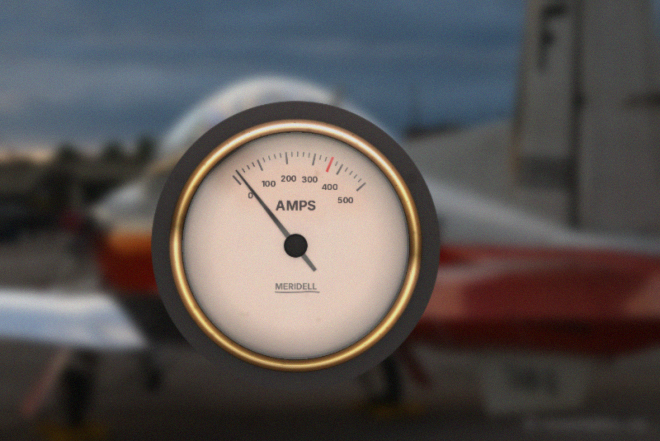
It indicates {"value": 20, "unit": "A"}
